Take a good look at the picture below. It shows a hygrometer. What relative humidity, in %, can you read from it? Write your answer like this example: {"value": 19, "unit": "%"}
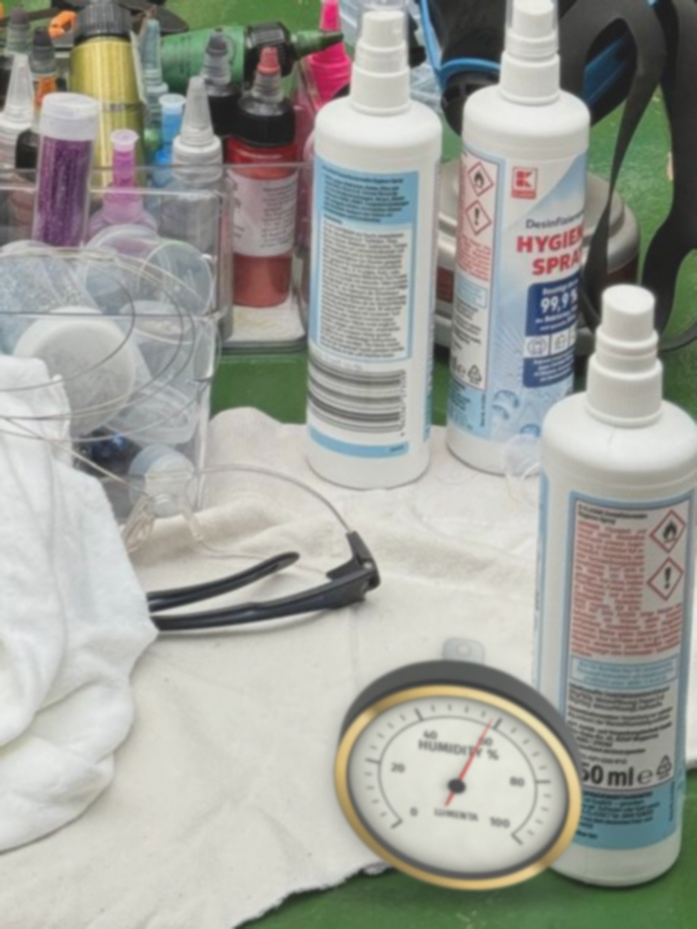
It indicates {"value": 58, "unit": "%"}
